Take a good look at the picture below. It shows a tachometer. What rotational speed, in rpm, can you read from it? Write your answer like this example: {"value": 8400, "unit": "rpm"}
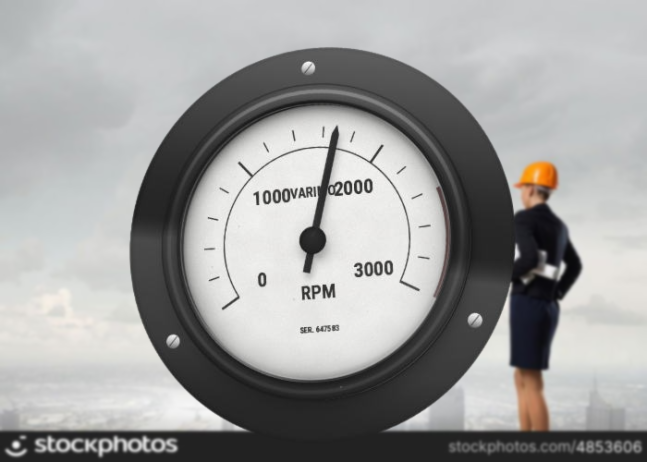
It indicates {"value": 1700, "unit": "rpm"}
